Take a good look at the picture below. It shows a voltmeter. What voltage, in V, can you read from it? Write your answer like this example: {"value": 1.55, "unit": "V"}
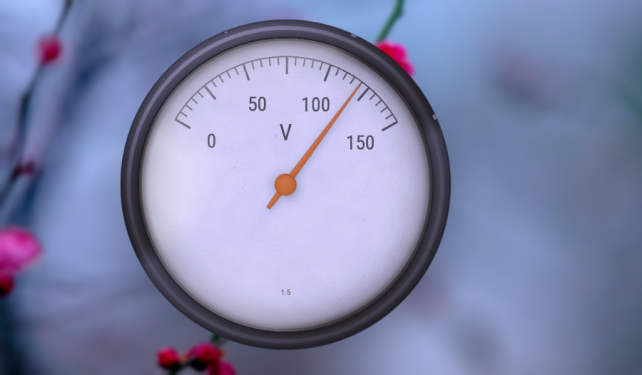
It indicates {"value": 120, "unit": "V"}
